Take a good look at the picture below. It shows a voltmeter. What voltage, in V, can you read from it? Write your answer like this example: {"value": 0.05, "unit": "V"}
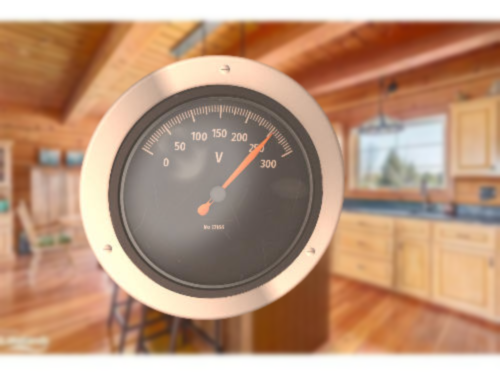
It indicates {"value": 250, "unit": "V"}
